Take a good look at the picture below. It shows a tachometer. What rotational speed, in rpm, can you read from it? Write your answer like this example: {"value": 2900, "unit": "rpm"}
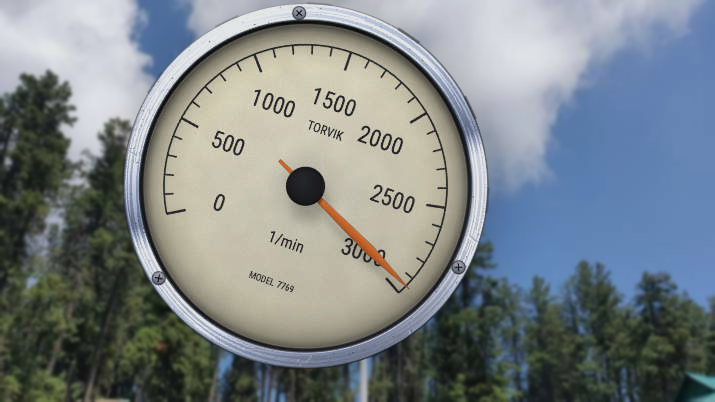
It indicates {"value": 2950, "unit": "rpm"}
